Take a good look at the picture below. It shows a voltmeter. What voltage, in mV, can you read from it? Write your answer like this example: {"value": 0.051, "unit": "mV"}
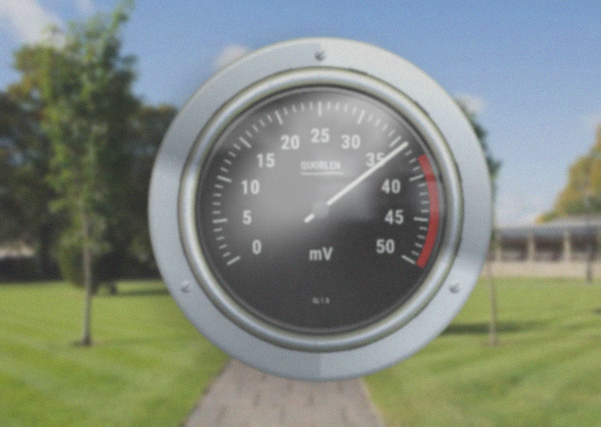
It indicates {"value": 36, "unit": "mV"}
